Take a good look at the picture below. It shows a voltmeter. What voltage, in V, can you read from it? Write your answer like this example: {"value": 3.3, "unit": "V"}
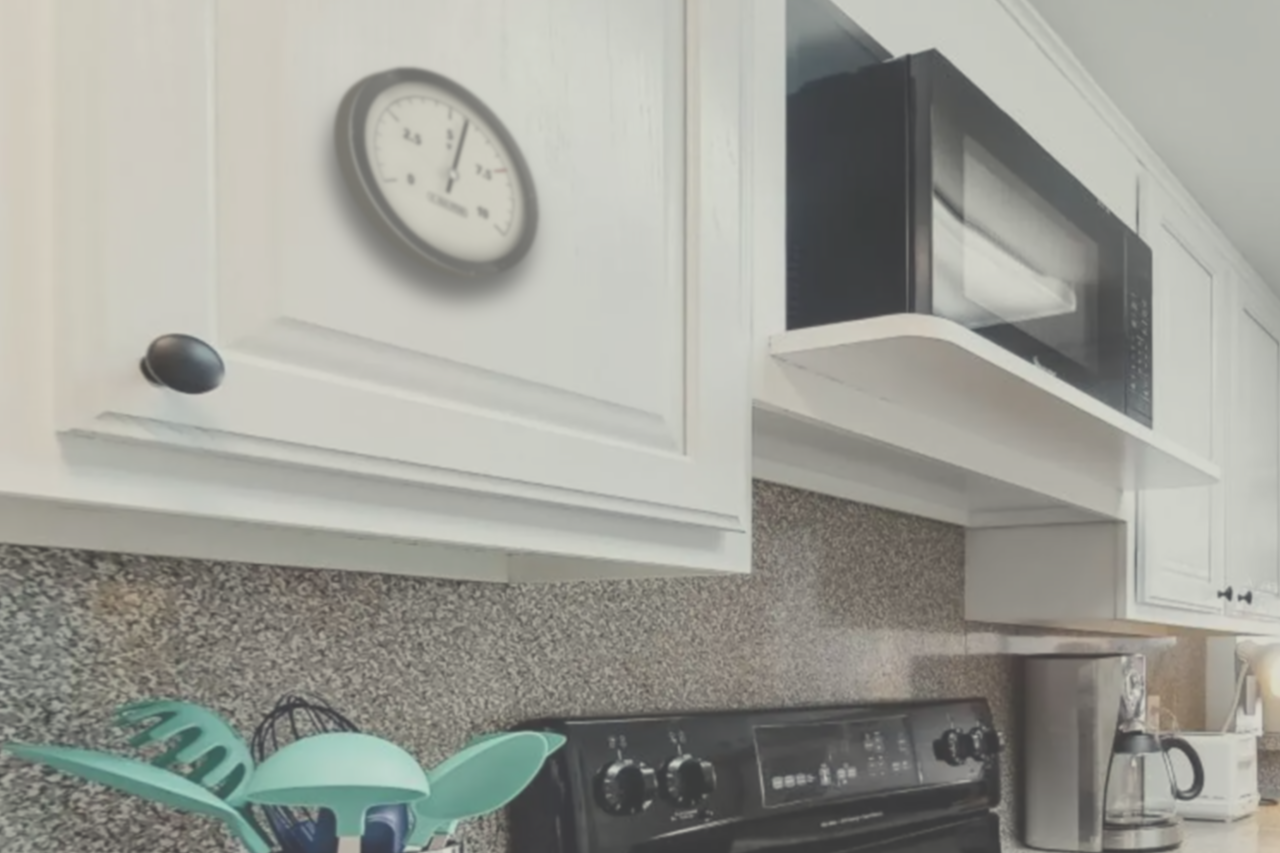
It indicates {"value": 5.5, "unit": "V"}
